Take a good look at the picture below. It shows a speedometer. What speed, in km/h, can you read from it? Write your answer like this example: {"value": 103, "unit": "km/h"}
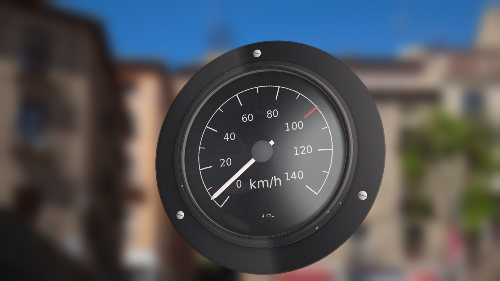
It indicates {"value": 5, "unit": "km/h"}
